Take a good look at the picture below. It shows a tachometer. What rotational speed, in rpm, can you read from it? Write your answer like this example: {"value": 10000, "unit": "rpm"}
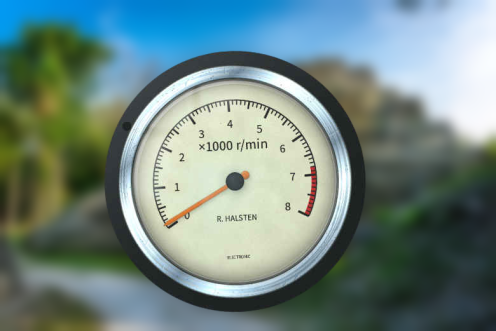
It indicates {"value": 100, "unit": "rpm"}
